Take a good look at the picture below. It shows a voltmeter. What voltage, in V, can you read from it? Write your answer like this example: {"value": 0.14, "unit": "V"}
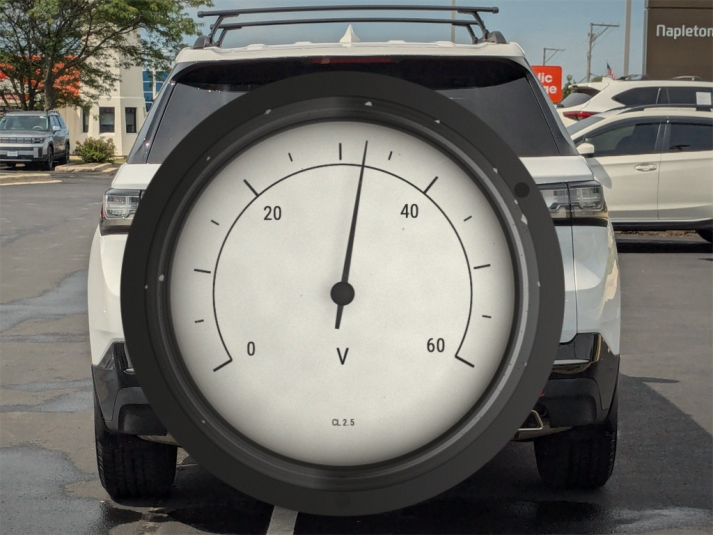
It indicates {"value": 32.5, "unit": "V"}
